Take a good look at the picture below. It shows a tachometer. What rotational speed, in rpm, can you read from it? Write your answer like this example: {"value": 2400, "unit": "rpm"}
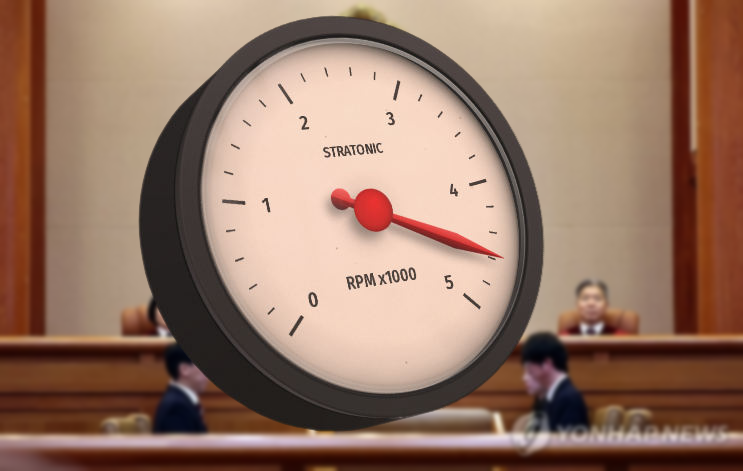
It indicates {"value": 4600, "unit": "rpm"}
